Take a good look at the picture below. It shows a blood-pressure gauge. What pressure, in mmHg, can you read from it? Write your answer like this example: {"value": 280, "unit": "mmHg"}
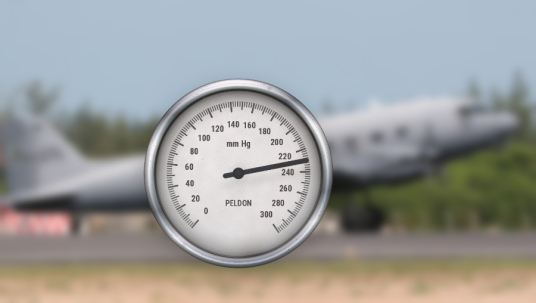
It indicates {"value": 230, "unit": "mmHg"}
